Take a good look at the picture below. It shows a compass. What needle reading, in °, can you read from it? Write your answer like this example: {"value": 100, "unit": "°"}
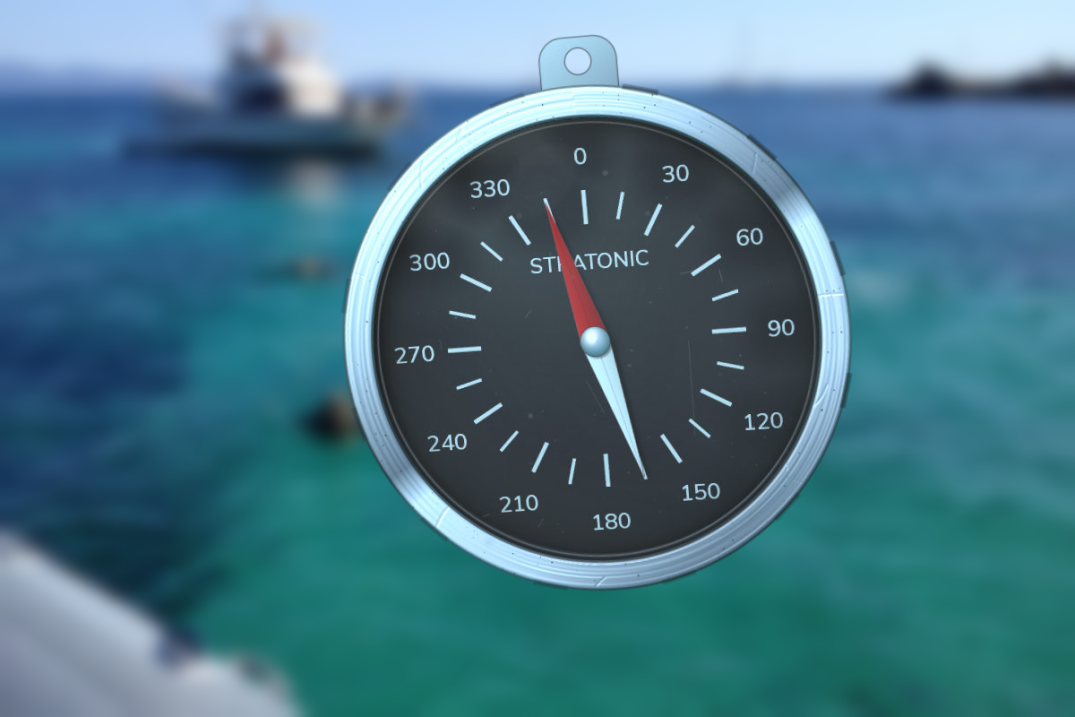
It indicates {"value": 345, "unit": "°"}
